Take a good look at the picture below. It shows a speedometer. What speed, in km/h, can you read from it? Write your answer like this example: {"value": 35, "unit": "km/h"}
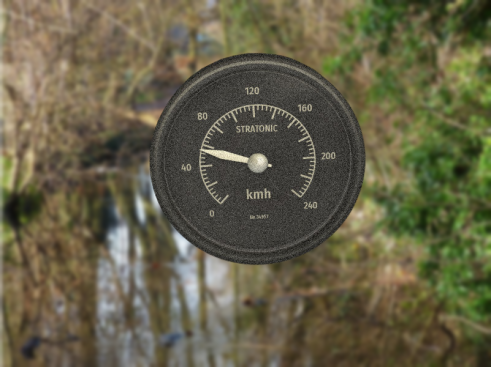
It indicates {"value": 56, "unit": "km/h"}
